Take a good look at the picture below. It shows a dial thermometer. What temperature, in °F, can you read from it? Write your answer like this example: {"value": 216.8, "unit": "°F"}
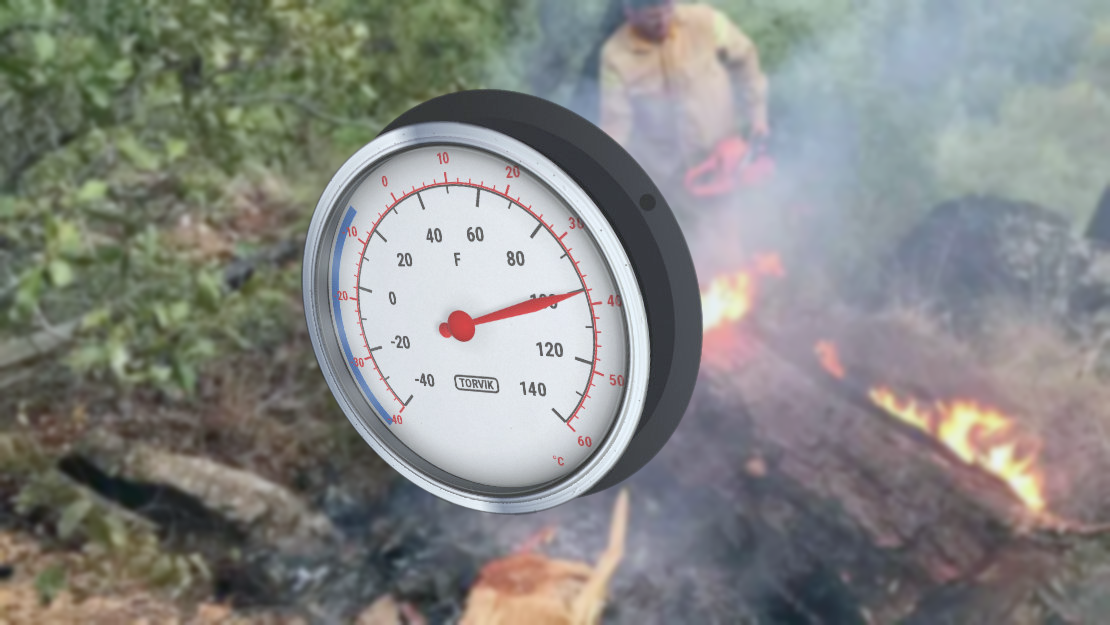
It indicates {"value": 100, "unit": "°F"}
